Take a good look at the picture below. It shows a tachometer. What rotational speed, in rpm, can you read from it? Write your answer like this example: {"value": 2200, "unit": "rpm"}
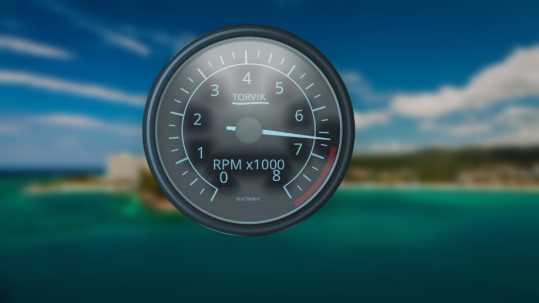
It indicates {"value": 6625, "unit": "rpm"}
